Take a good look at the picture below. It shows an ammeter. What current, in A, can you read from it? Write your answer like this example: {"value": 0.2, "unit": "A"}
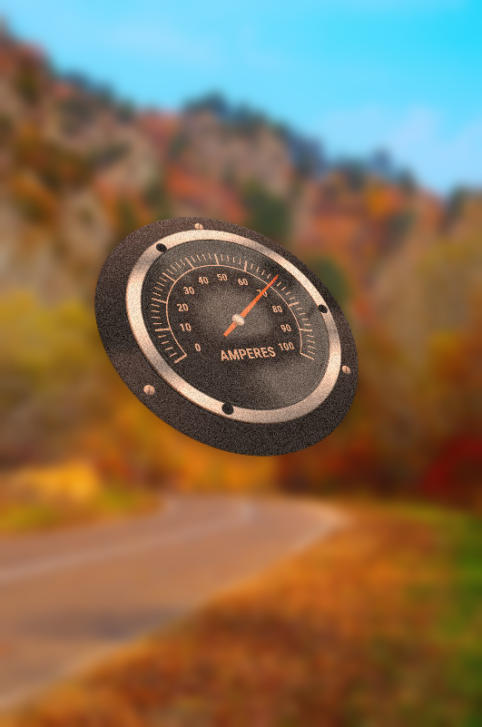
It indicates {"value": 70, "unit": "A"}
